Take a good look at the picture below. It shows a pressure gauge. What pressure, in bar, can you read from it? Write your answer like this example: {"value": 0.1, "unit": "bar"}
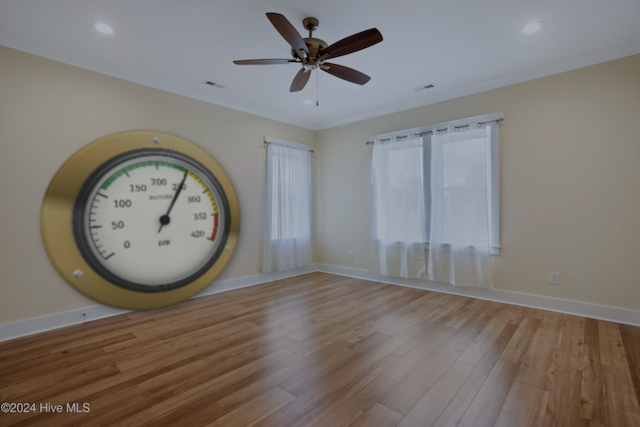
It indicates {"value": 250, "unit": "bar"}
